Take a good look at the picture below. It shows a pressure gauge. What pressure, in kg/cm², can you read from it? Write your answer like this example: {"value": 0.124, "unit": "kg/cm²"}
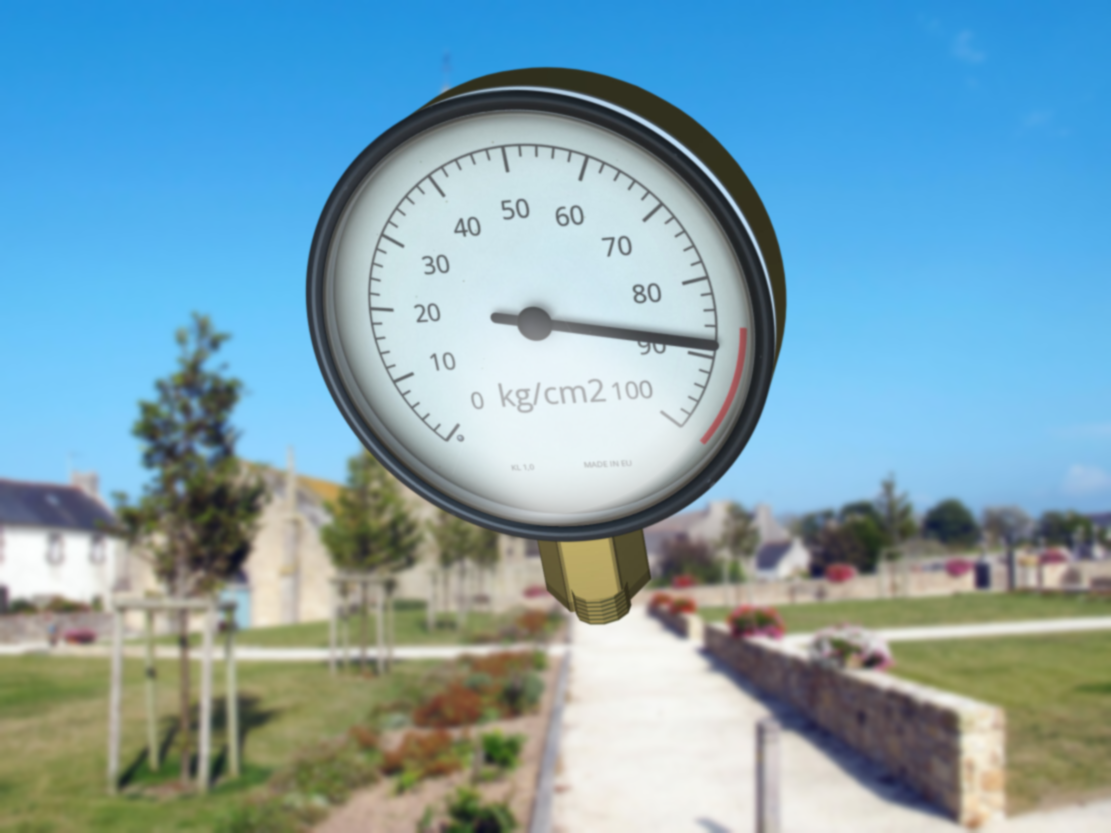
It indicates {"value": 88, "unit": "kg/cm²"}
